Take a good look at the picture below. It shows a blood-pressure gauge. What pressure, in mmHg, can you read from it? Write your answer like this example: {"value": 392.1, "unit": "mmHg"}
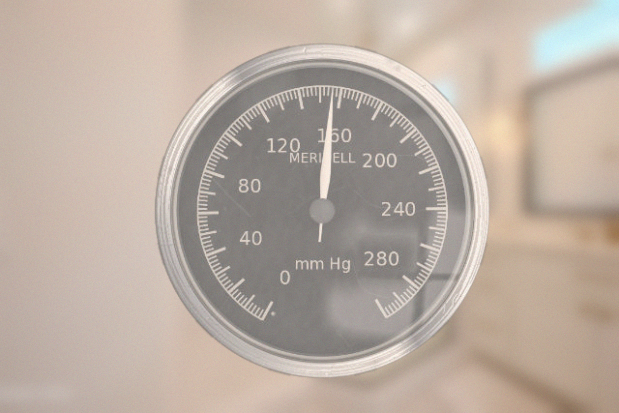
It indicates {"value": 156, "unit": "mmHg"}
